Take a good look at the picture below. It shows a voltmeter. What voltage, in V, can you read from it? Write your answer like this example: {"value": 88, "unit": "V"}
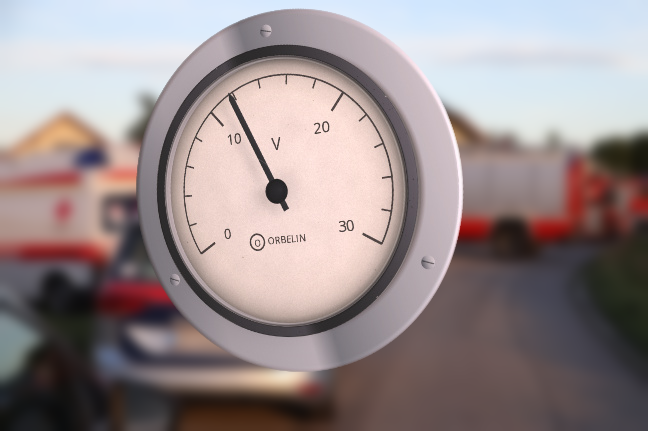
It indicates {"value": 12, "unit": "V"}
